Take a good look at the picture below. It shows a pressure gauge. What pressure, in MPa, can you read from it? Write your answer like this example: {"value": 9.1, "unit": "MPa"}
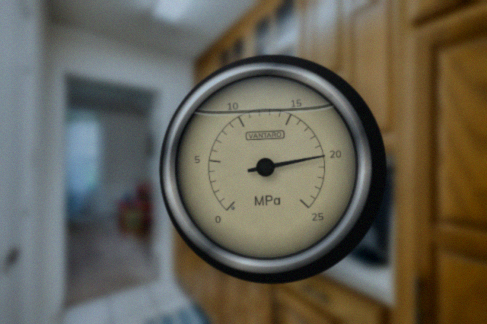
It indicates {"value": 20, "unit": "MPa"}
